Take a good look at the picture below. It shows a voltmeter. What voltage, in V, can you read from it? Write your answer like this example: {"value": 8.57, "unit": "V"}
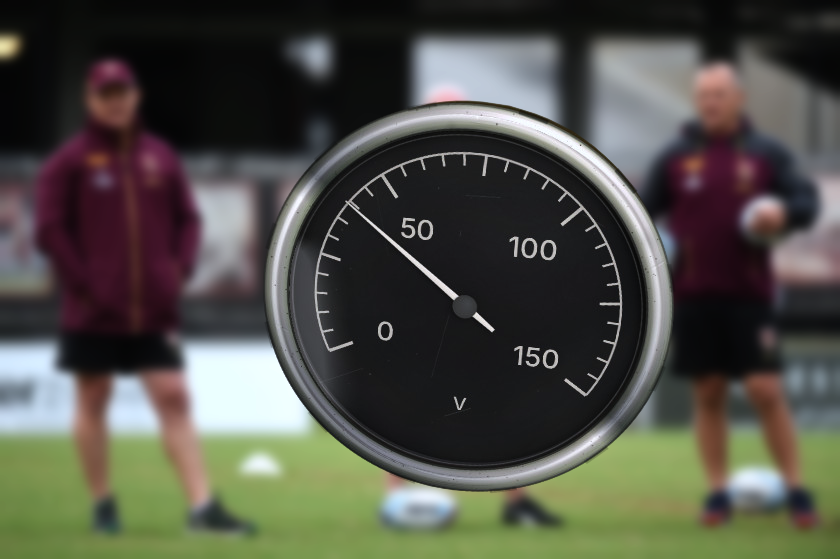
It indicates {"value": 40, "unit": "V"}
